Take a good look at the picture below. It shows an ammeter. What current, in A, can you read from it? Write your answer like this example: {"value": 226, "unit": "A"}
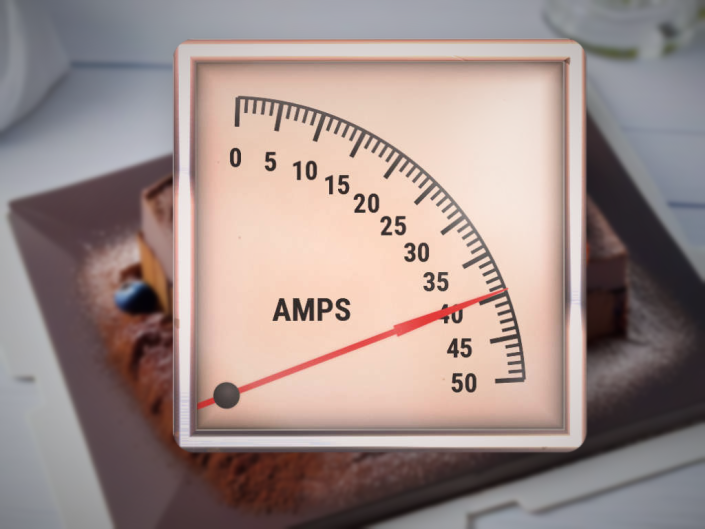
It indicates {"value": 39.5, "unit": "A"}
